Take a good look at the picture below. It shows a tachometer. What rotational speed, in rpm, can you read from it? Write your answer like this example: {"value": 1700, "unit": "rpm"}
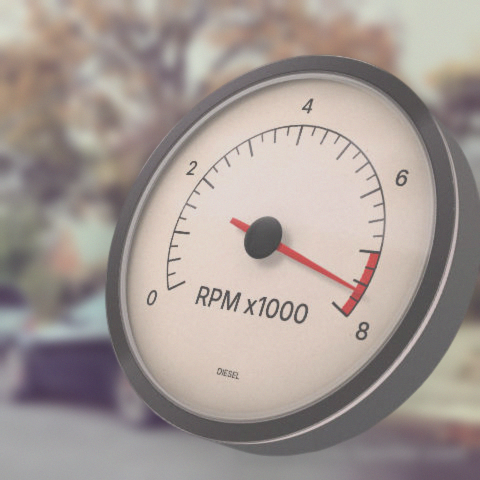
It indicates {"value": 7625, "unit": "rpm"}
